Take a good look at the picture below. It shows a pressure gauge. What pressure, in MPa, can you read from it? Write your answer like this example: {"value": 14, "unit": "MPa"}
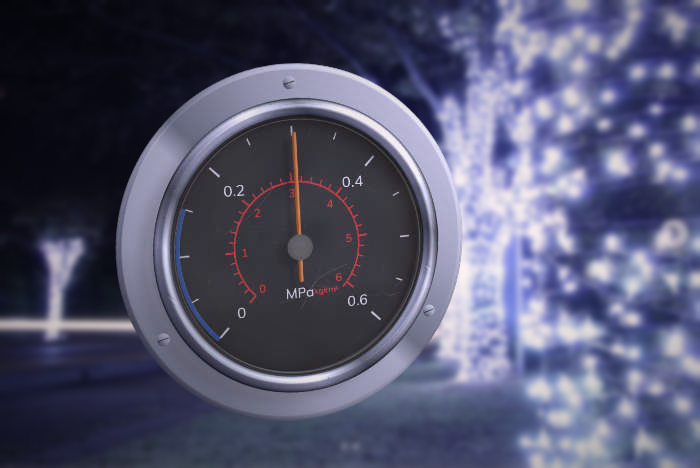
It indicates {"value": 0.3, "unit": "MPa"}
